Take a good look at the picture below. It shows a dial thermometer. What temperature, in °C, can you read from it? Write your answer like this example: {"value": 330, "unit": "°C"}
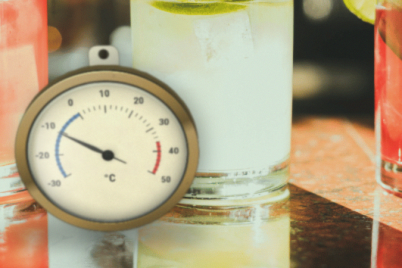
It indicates {"value": -10, "unit": "°C"}
